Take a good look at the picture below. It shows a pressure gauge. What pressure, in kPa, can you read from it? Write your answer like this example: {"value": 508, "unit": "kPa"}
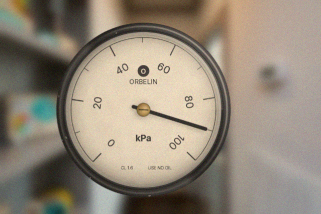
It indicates {"value": 90, "unit": "kPa"}
